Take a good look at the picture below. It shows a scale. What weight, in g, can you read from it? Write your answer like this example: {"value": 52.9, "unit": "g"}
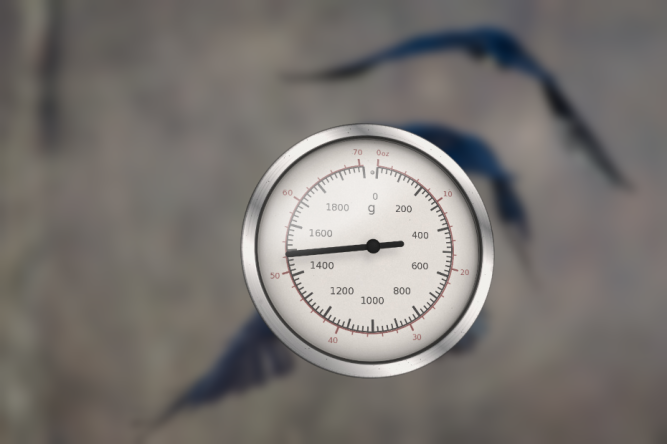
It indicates {"value": 1480, "unit": "g"}
